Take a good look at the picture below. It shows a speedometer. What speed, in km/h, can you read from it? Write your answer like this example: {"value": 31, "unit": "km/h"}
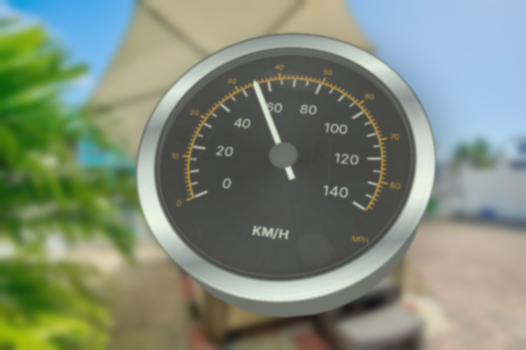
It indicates {"value": 55, "unit": "km/h"}
